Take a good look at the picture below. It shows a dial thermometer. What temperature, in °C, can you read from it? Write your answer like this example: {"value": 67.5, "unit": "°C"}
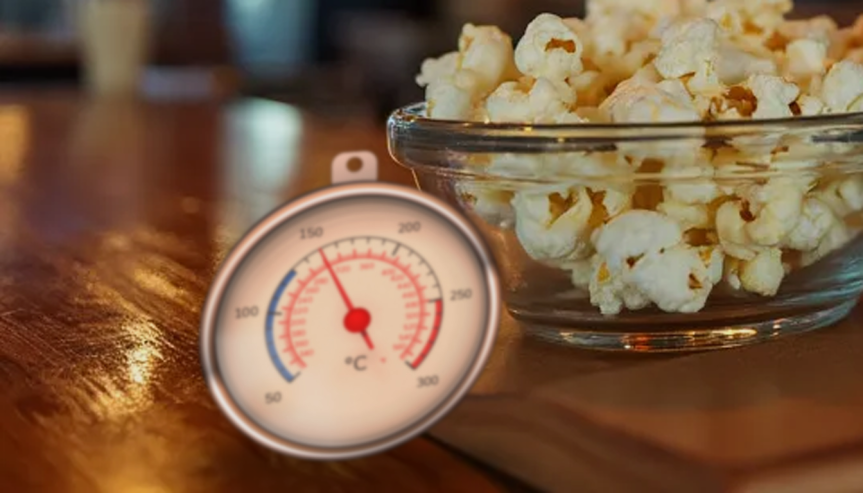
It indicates {"value": 150, "unit": "°C"}
